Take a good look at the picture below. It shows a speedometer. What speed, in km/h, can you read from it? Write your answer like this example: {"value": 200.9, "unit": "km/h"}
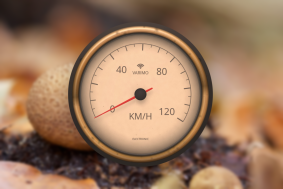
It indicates {"value": 0, "unit": "km/h"}
